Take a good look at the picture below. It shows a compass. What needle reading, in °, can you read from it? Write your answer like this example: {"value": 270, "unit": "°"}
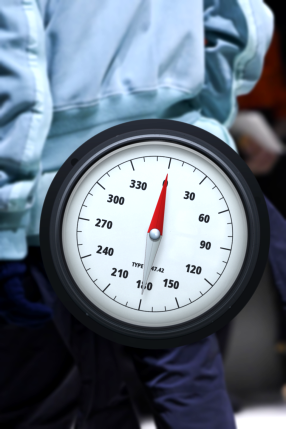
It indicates {"value": 0, "unit": "°"}
